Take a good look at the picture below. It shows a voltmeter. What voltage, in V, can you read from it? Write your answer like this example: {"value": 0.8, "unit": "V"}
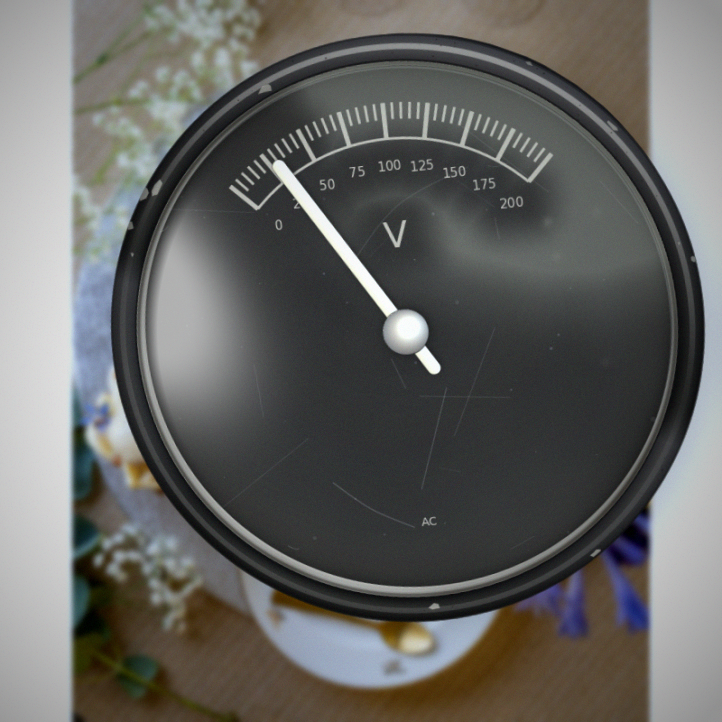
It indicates {"value": 30, "unit": "V"}
